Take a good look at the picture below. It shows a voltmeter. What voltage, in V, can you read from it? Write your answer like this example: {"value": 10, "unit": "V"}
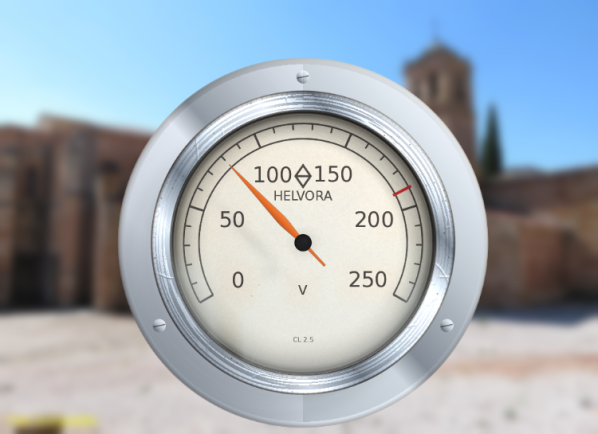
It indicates {"value": 80, "unit": "V"}
